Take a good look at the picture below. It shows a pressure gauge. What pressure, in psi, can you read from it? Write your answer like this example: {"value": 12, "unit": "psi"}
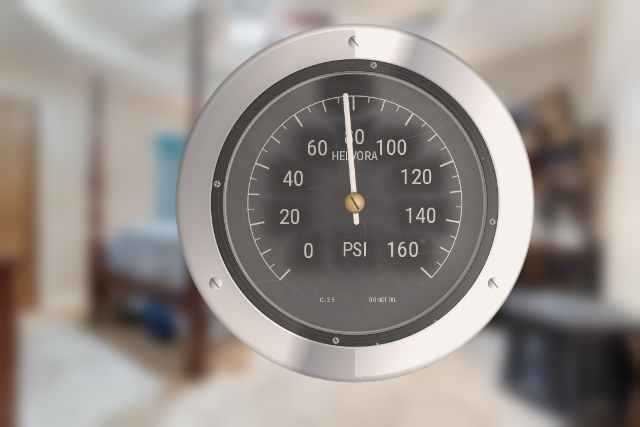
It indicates {"value": 77.5, "unit": "psi"}
